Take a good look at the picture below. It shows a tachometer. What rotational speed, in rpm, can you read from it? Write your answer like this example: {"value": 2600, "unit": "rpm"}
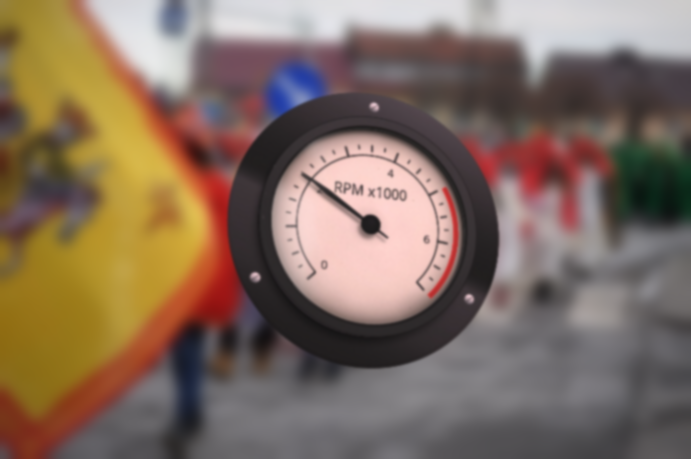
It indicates {"value": 2000, "unit": "rpm"}
